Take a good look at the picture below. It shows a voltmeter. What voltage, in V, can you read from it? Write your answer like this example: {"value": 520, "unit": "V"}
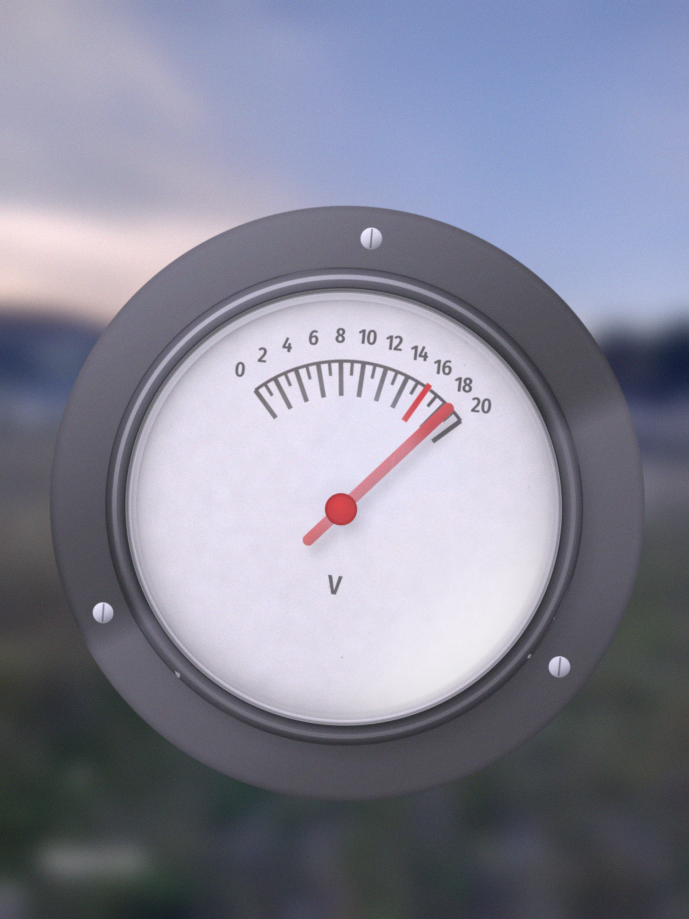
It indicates {"value": 18.5, "unit": "V"}
